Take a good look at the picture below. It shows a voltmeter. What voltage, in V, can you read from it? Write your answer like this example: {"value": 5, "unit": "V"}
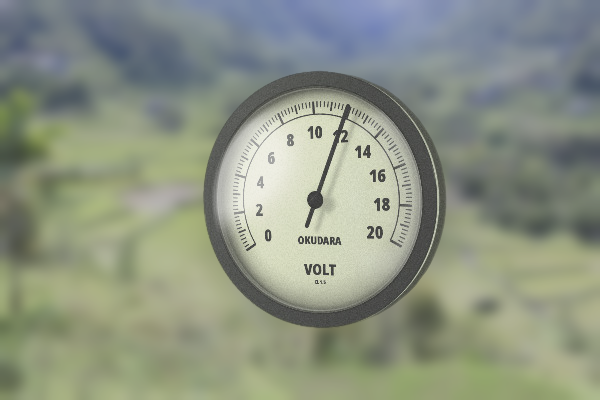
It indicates {"value": 12, "unit": "V"}
